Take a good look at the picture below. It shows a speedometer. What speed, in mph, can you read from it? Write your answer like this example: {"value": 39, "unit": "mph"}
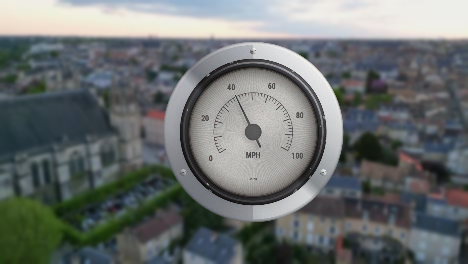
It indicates {"value": 40, "unit": "mph"}
